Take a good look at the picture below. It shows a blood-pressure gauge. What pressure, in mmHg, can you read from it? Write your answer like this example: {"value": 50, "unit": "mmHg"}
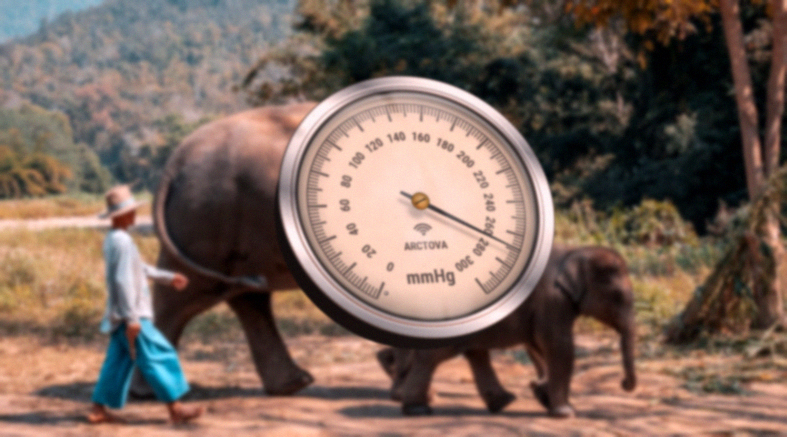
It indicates {"value": 270, "unit": "mmHg"}
